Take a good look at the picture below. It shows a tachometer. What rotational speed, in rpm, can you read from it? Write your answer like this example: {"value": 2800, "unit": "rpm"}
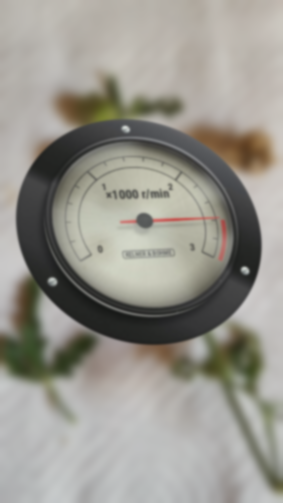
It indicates {"value": 2600, "unit": "rpm"}
